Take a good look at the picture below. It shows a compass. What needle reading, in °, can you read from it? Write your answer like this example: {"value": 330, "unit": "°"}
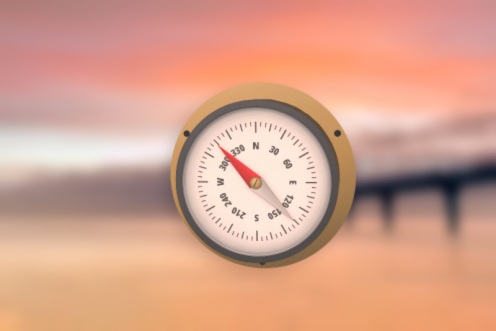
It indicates {"value": 315, "unit": "°"}
